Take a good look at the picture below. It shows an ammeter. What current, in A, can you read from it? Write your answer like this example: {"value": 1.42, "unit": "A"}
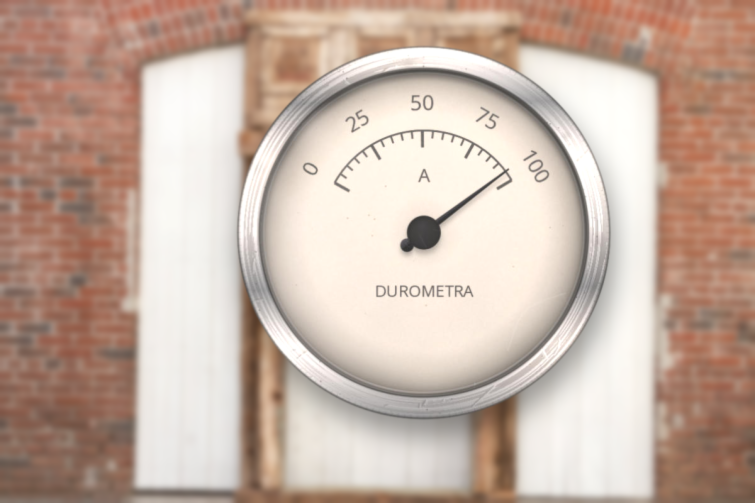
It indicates {"value": 95, "unit": "A"}
